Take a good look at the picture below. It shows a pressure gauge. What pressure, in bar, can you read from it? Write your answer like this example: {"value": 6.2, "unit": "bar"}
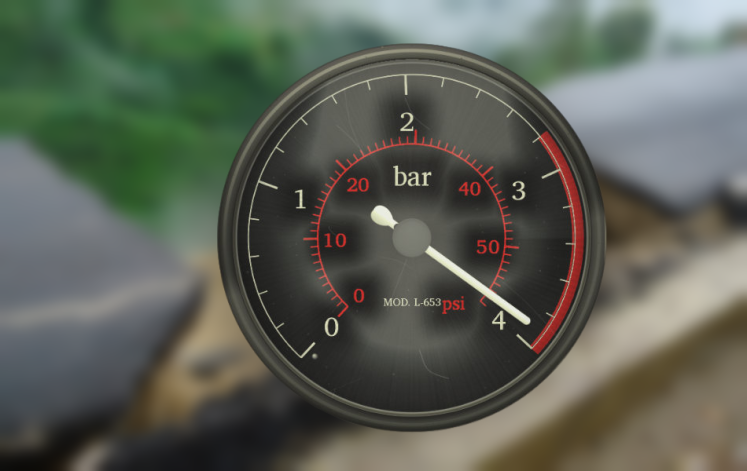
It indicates {"value": 3.9, "unit": "bar"}
